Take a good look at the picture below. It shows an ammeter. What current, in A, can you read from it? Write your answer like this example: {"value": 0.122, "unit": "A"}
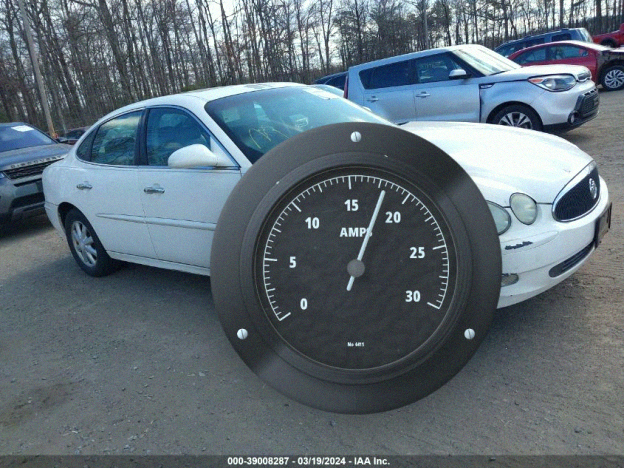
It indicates {"value": 18, "unit": "A"}
